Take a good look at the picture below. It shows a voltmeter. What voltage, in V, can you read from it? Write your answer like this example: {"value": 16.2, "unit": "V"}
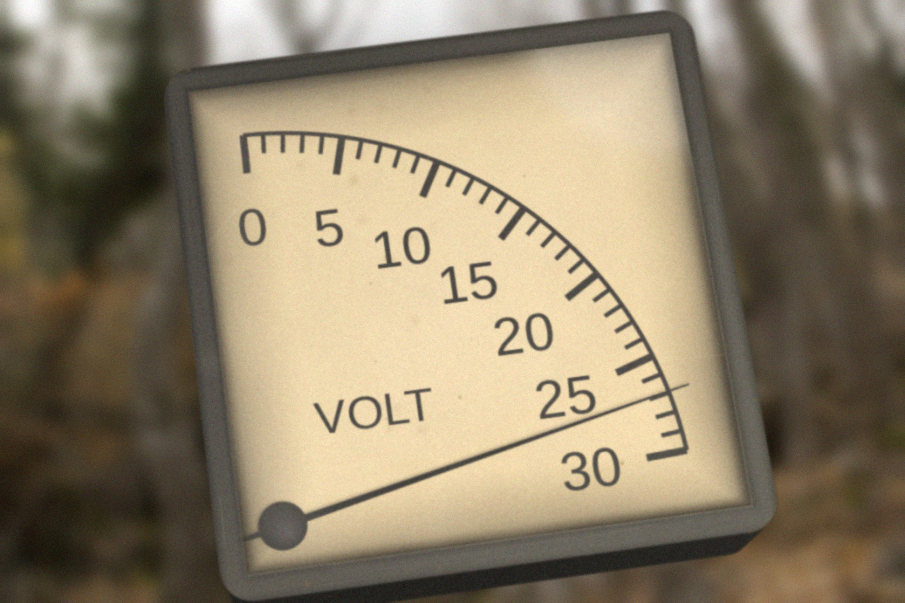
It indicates {"value": 27, "unit": "V"}
